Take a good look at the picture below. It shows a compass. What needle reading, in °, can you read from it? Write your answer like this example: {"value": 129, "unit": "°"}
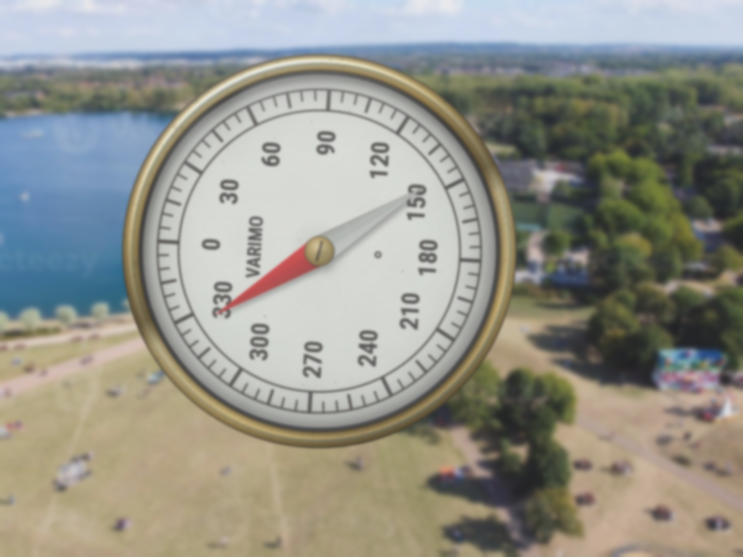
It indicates {"value": 325, "unit": "°"}
